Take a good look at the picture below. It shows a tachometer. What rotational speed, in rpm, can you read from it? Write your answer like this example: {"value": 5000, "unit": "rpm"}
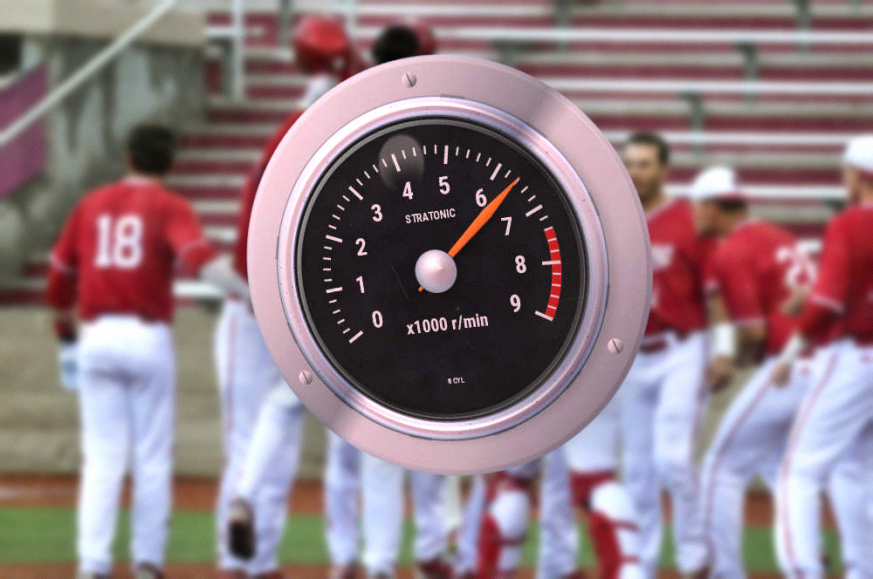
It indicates {"value": 6400, "unit": "rpm"}
